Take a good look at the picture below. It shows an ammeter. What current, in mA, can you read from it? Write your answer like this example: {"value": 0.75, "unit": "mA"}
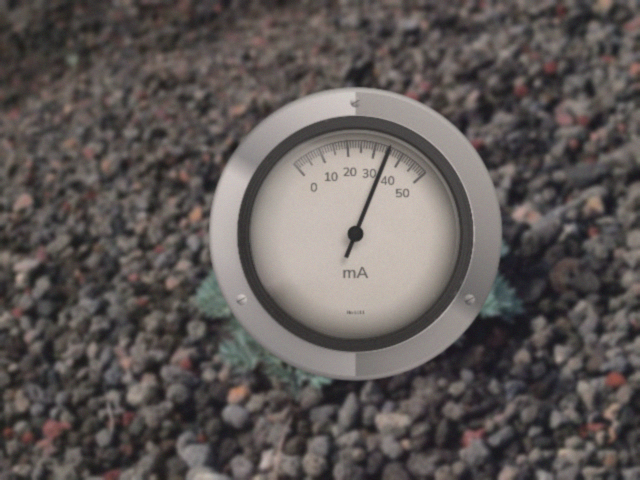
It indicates {"value": 35, "unit": "mA"}
